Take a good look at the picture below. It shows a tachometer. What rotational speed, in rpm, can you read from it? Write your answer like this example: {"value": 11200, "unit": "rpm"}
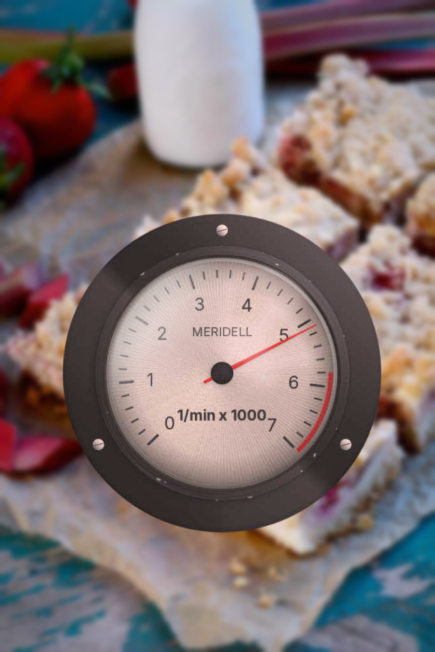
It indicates {"value": 5100, "unit": "rpm"}
